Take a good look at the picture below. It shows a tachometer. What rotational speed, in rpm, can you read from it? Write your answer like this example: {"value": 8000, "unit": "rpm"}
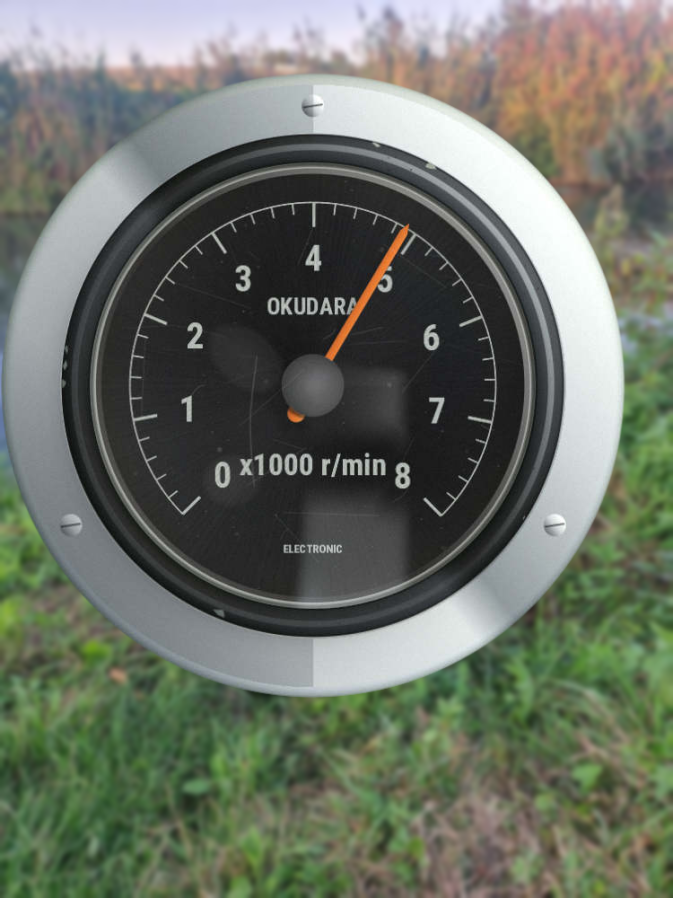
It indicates {"value": 4900, "unit": "rpm"}
